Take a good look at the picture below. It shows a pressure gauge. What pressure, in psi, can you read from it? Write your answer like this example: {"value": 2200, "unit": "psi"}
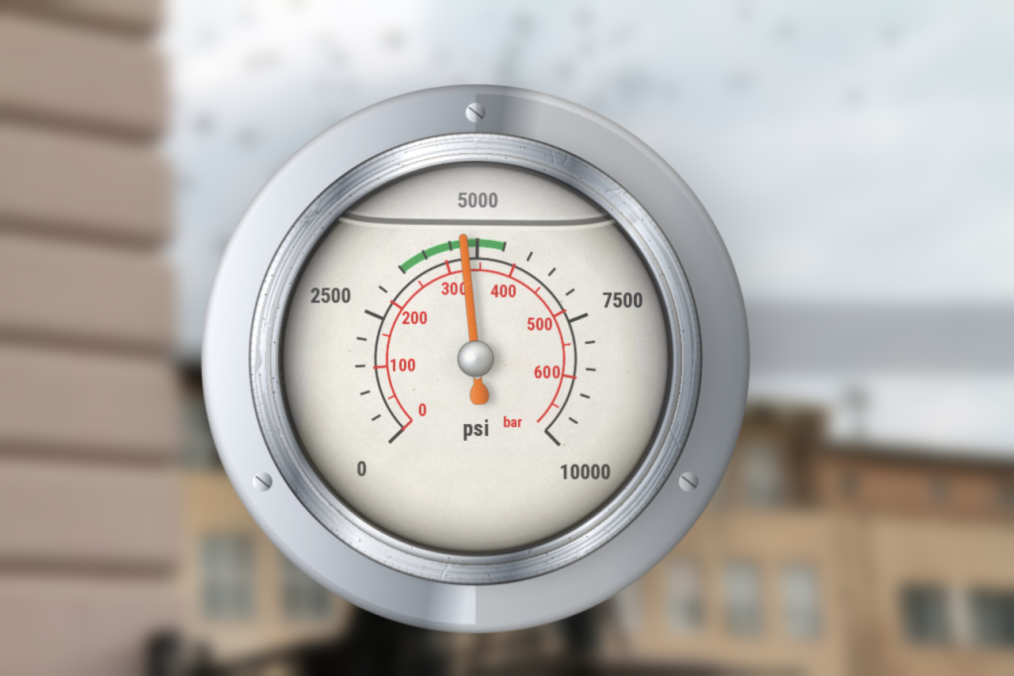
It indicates {"value": 4750, "unit": "psi"}
